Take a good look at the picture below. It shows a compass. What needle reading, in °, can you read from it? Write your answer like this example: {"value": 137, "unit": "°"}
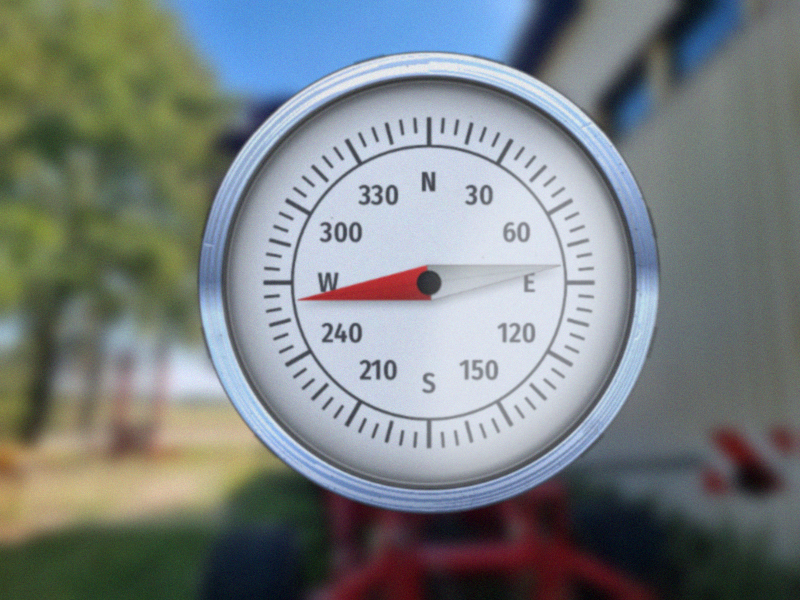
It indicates {"value": 262.5, "unit": "°"}
